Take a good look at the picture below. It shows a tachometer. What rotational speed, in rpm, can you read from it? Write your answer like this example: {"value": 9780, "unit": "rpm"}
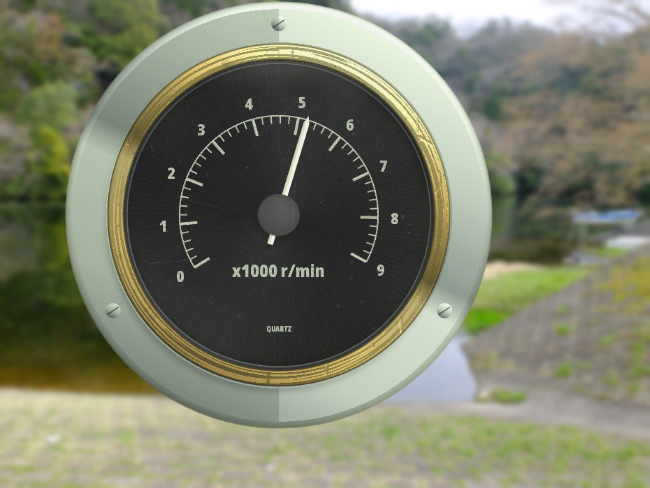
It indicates {"value": 5200, "unit": "rpm"}
